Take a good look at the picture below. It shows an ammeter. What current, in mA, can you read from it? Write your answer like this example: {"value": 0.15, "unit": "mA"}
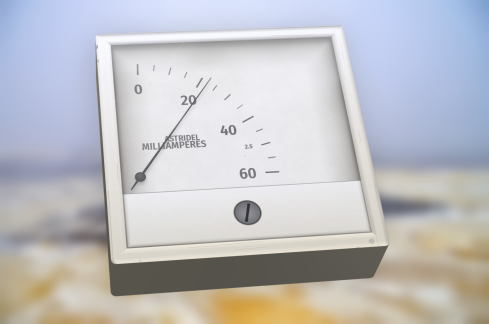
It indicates {"value": 22.5, "unit": "mA"}
